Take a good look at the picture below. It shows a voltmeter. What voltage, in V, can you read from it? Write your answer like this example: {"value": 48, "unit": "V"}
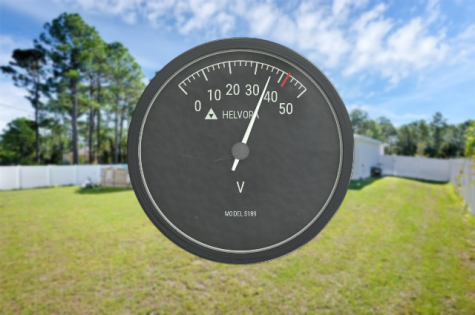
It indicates {"value": 36, "unit": "V"}
